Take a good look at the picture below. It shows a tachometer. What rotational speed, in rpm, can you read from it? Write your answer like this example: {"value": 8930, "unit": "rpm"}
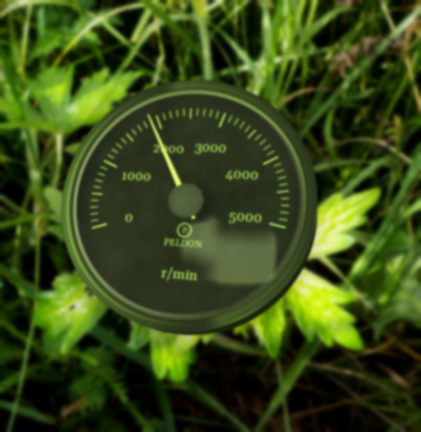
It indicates {"value": 1900, "unit": "rpm"}
